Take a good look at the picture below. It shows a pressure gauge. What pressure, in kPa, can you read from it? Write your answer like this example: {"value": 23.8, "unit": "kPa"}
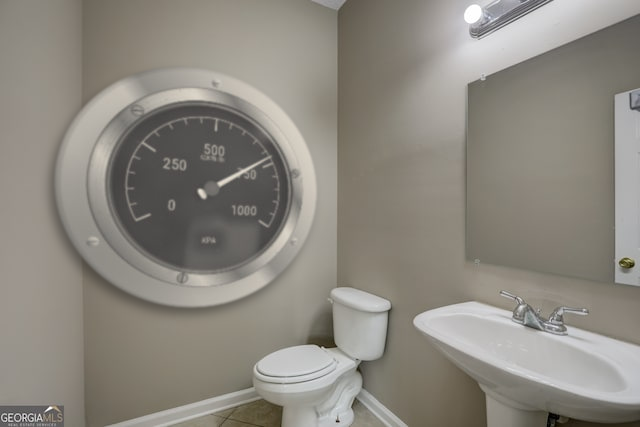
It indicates {"value": 725, "unit": "kPa"}
